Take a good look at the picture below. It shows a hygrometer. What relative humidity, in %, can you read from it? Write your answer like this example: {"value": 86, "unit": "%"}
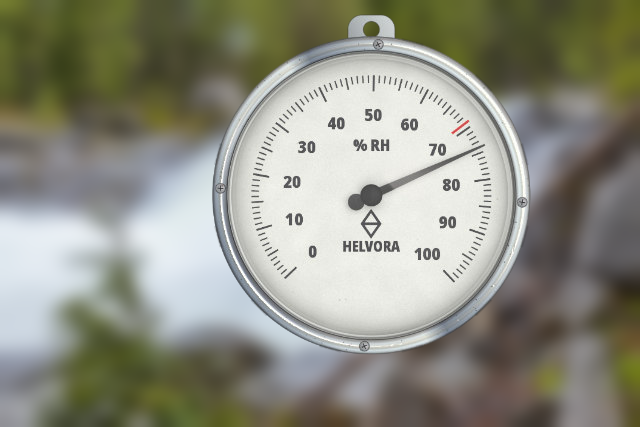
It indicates {"value": 74, "unit": "%"}
